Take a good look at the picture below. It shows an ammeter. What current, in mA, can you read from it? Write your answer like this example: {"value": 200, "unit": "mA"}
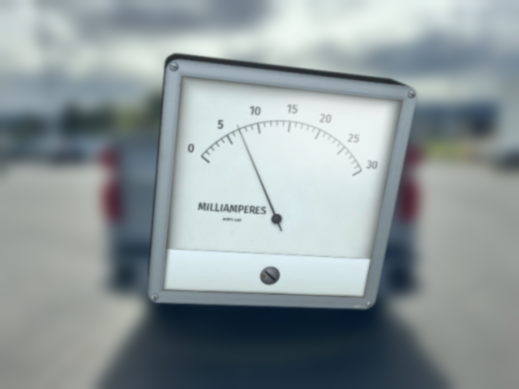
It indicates {"value": 7, "unit": "mA"}
